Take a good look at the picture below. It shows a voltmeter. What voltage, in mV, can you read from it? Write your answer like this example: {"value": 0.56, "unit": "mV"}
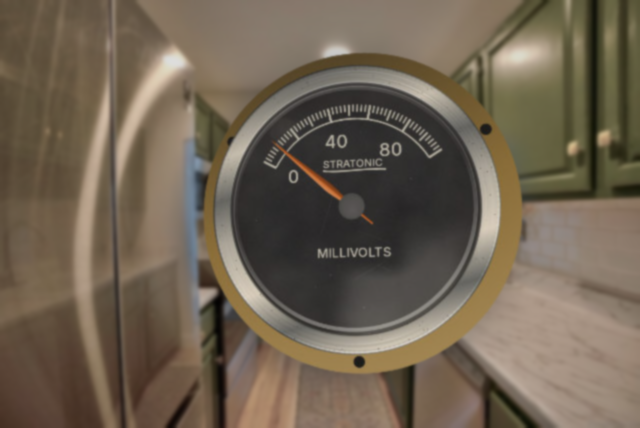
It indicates {"value": 10, "unit": "mV"}
